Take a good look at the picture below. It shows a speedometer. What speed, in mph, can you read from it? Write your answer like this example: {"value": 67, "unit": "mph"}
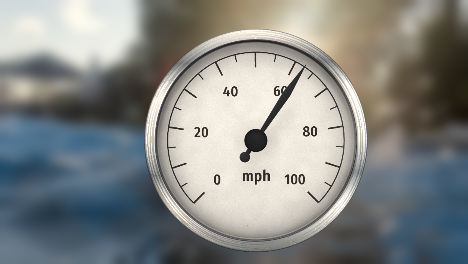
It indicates {"value": 62.5, "unit": "mph"}
